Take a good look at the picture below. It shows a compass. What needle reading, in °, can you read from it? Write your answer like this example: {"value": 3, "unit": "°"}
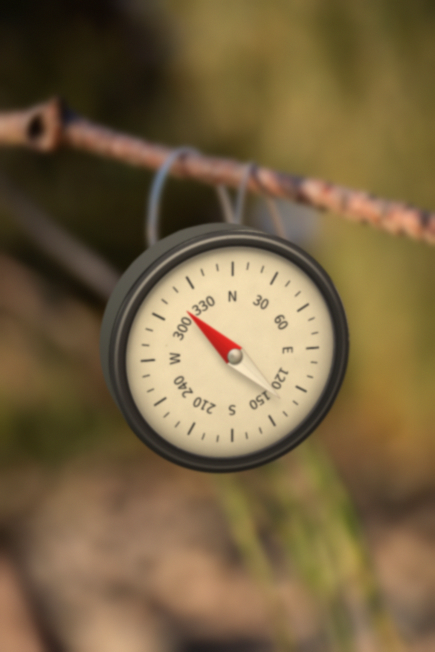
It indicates {"value": 315, "unit": "°"}
